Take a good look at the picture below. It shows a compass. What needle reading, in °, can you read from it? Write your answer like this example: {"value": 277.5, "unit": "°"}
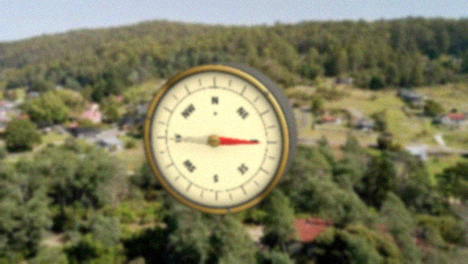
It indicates {"value": 90, "unit": "°"}
